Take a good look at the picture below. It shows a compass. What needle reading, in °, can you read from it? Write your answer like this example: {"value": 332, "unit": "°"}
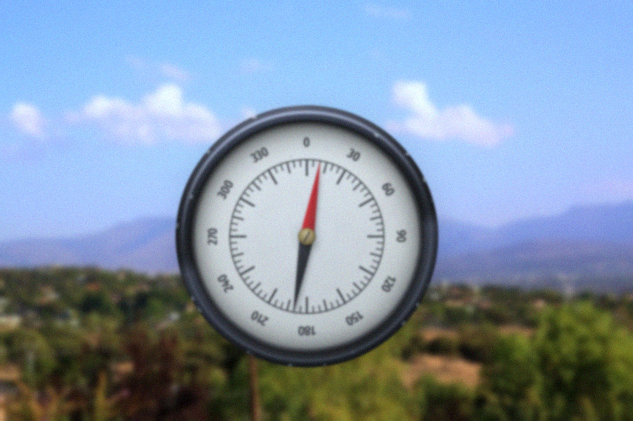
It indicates {"value": 10, "unit": "°"}
